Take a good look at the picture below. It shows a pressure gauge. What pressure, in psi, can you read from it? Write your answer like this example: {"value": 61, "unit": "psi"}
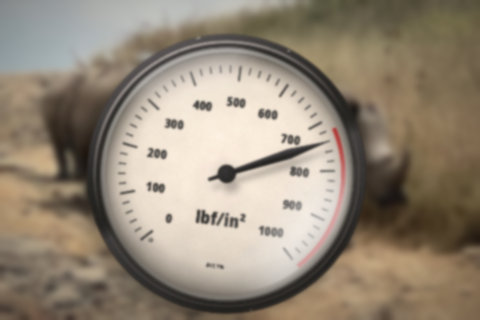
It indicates {"value": 740, "unit": "psi"}
